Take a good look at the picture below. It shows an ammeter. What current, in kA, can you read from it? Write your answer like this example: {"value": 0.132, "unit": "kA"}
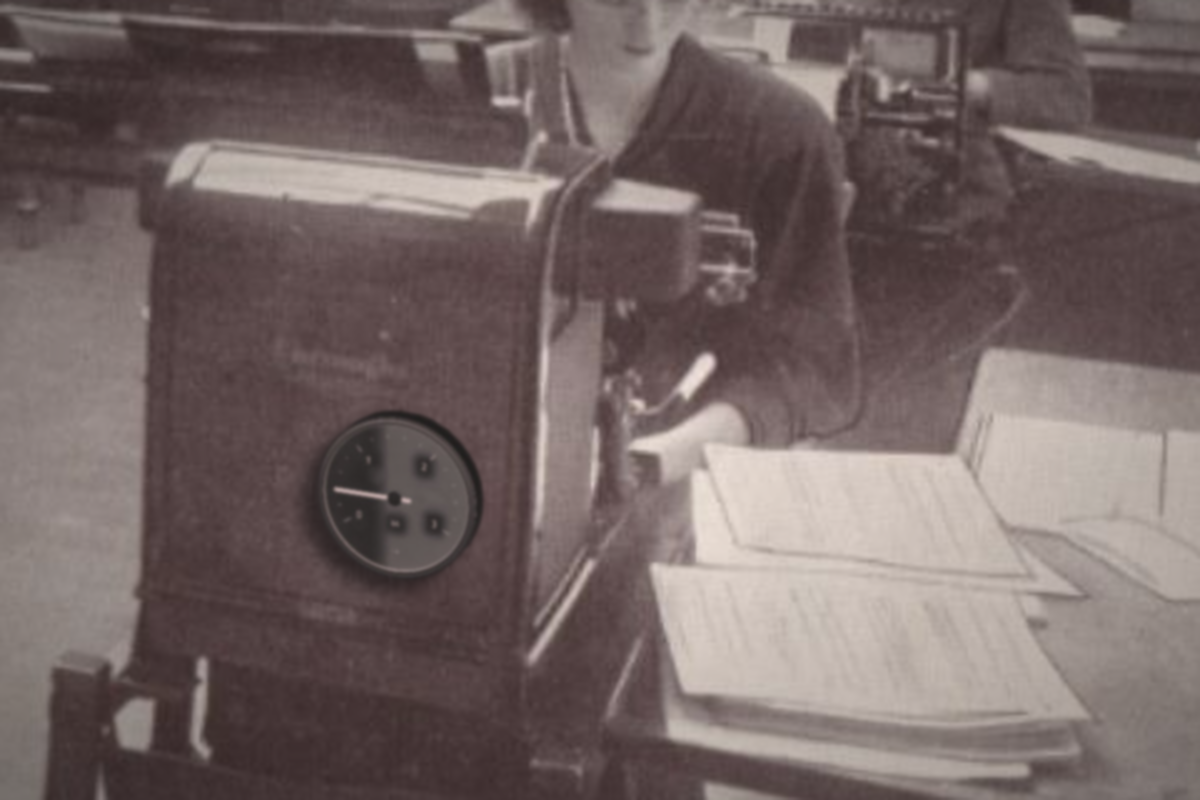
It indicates {"value": 0.4, "unit": "kA"}
